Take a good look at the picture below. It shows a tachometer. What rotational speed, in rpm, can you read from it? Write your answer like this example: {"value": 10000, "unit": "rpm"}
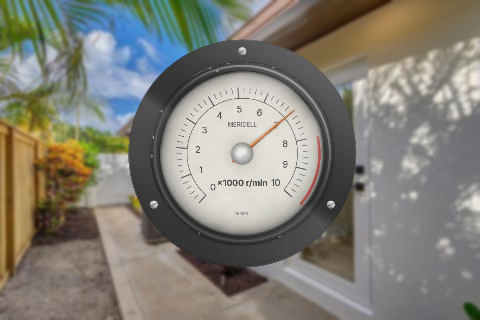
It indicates {"value": 7000, "unit": "rpm"}
